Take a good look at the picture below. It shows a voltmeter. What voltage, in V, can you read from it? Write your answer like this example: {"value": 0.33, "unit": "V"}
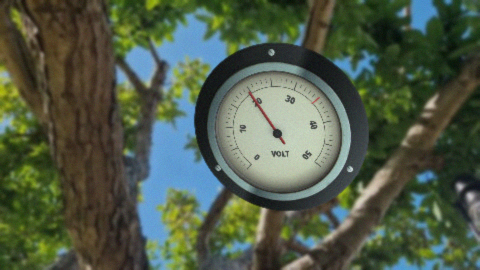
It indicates {"value": 20, "unit": "V"}
